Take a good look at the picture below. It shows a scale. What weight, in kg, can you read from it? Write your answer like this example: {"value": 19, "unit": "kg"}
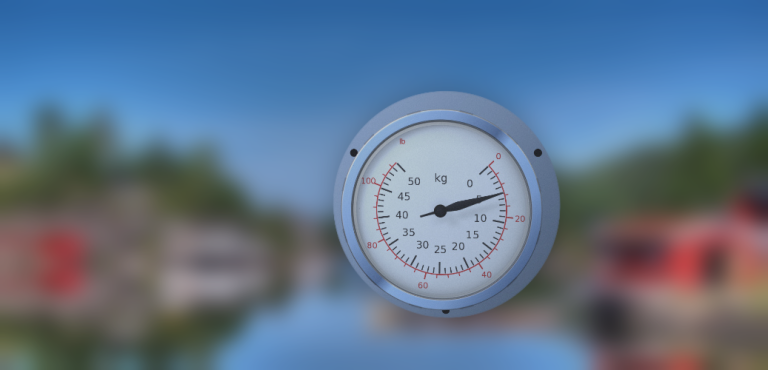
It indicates {"value": 5, "unit": "kg"}
